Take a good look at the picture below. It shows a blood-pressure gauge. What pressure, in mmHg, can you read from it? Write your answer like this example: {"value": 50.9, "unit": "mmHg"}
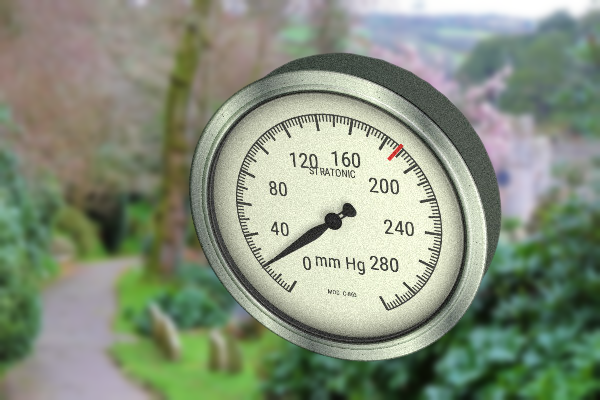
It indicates {"value": 20, "unit": "mmHg"}
